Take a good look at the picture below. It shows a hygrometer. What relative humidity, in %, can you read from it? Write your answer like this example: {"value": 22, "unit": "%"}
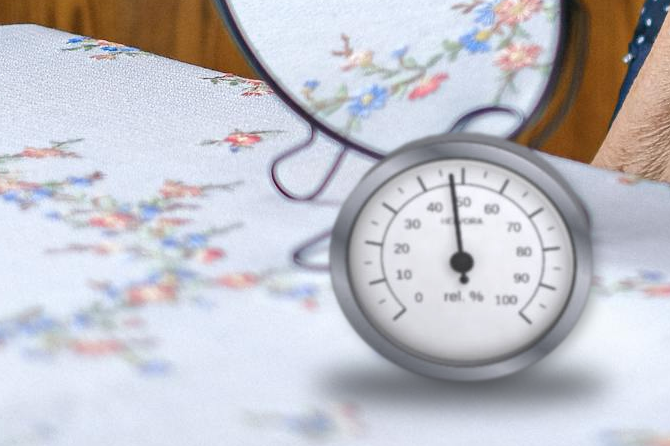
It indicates {"value": 47.5, "unit": "%"}
